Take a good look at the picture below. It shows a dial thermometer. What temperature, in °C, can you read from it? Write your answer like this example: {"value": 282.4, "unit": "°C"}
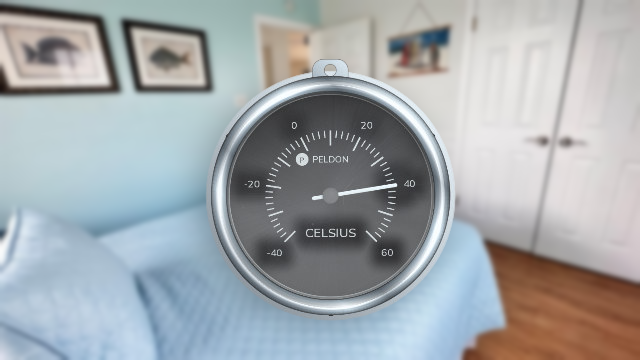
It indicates {"value": 40, "unit": "°C"}
